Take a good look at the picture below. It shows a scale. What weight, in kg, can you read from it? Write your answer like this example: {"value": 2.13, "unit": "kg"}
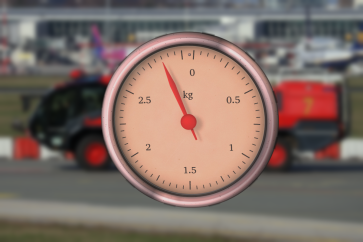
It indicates {"value": 2.85, "unit": "kg"}
